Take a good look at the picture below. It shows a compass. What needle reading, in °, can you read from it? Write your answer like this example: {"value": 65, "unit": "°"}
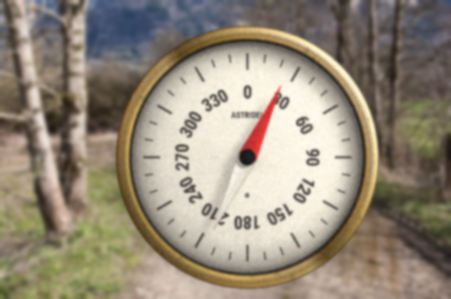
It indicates {"value": 25, "unit": "°"}
